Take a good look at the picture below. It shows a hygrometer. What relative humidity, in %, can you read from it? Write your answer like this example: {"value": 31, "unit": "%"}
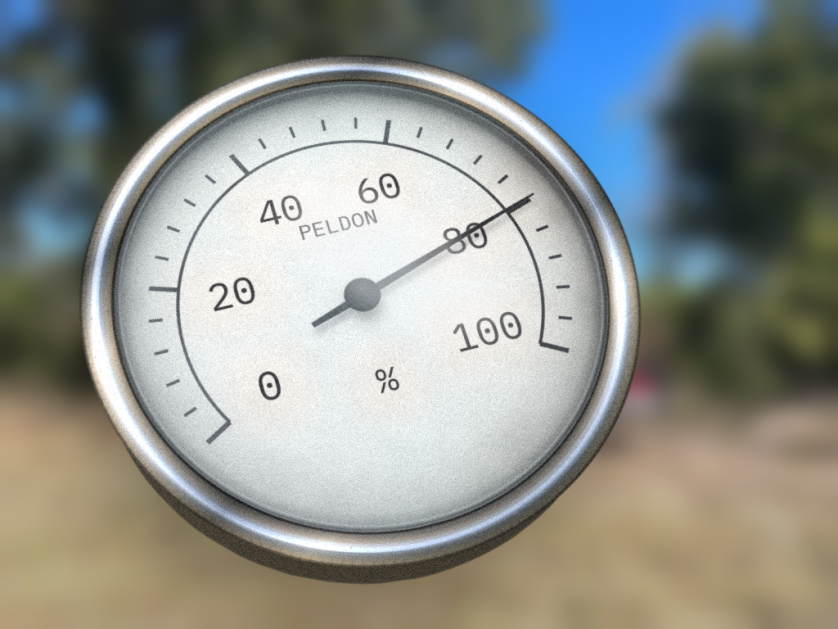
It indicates {"value": 80, "unit": "%"}
